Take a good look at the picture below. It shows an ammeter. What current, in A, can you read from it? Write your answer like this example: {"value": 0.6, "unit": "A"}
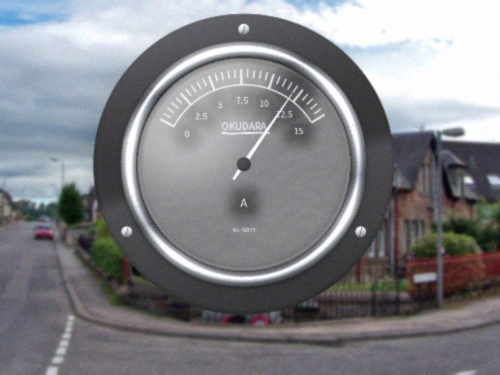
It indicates {"value": 12, "unit": "A"}
